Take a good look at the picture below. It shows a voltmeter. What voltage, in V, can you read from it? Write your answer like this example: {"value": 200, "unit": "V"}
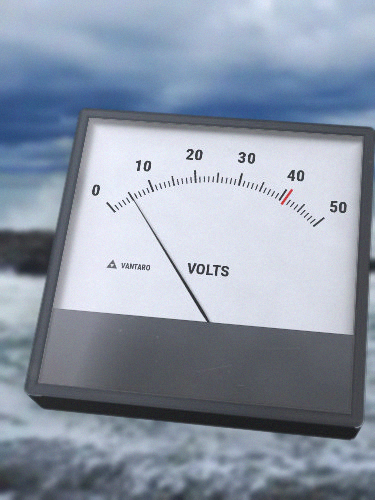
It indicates {"value": 5, "unit": "V"}
